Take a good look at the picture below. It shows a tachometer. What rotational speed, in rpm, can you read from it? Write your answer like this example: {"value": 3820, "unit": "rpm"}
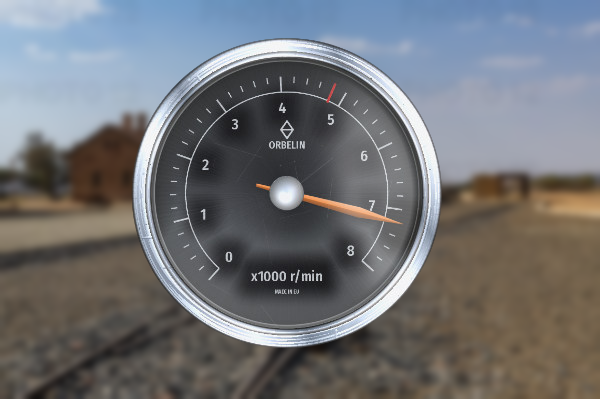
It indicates {"value": 7200, "unit": "rpm"}
